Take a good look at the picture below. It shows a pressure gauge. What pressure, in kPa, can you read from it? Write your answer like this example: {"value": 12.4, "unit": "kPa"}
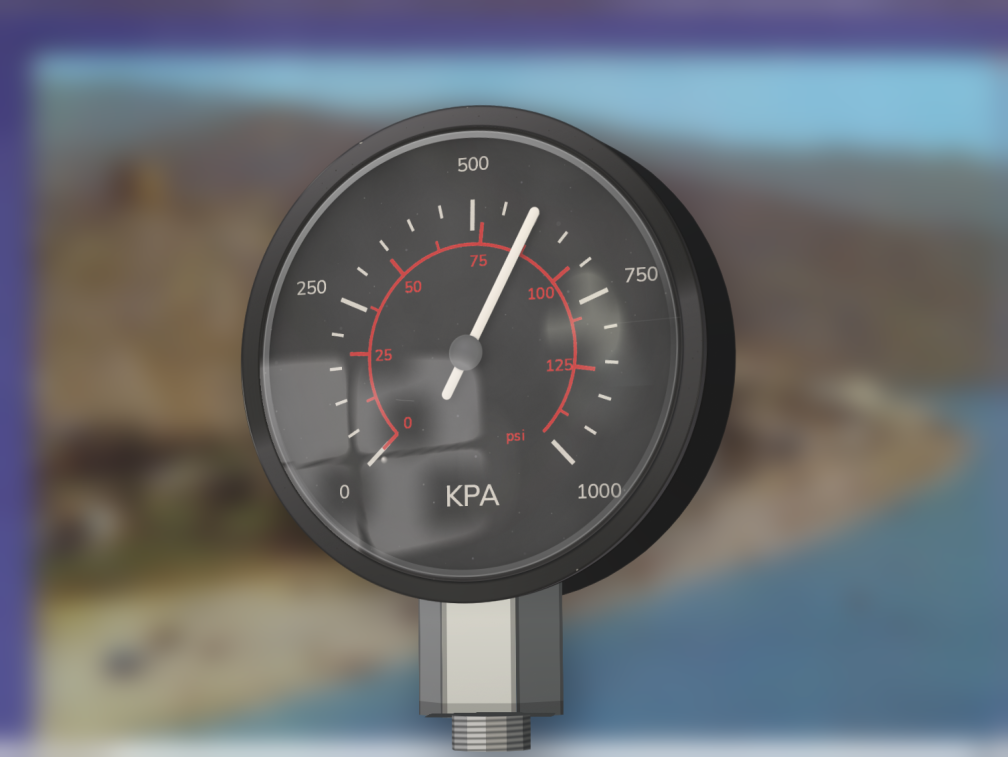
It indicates {"value": 600, "unit": "kPa"}
